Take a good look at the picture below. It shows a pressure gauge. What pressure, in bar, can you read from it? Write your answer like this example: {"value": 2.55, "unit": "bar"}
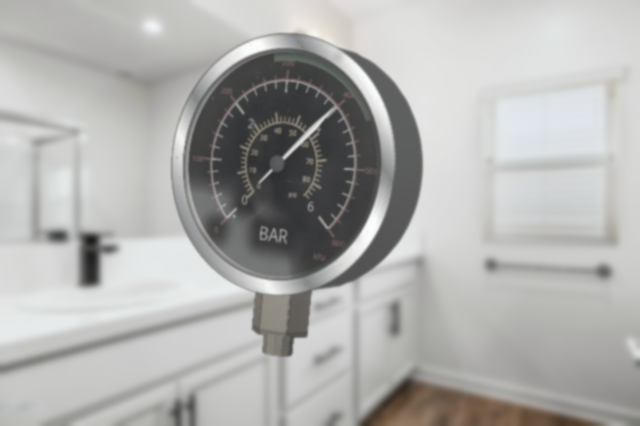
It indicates {"value": 4, "unit": "bar"}
